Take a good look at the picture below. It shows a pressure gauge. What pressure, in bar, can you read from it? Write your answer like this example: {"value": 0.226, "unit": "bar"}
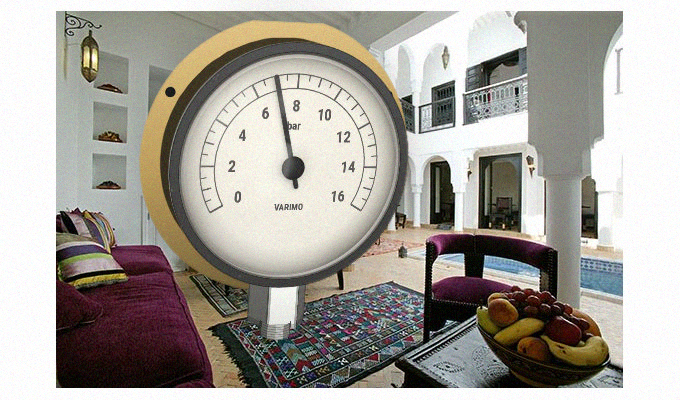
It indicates {"value": 7, "unit": "bar"}
